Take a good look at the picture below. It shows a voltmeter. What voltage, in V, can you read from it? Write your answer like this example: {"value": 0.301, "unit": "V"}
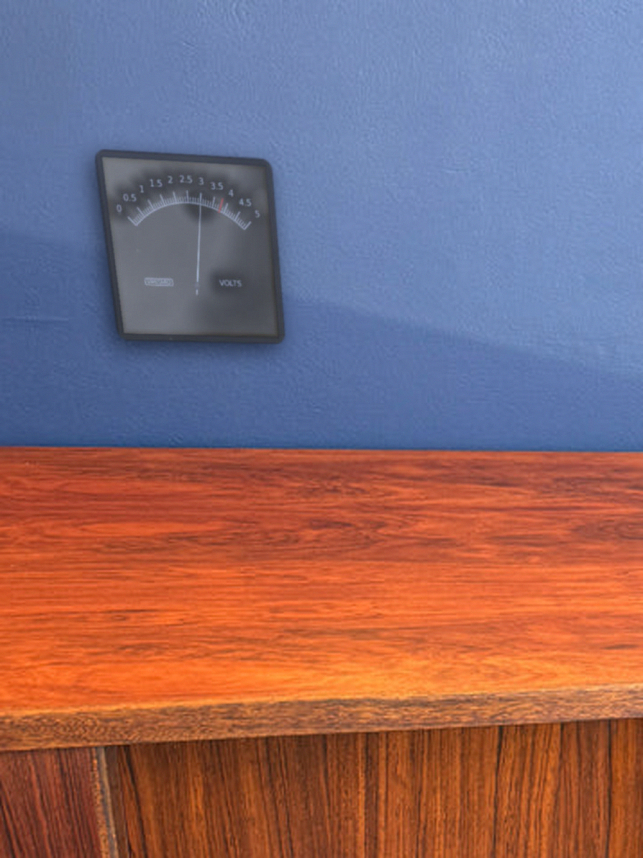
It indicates {"value": 3, "unit": "V"}
